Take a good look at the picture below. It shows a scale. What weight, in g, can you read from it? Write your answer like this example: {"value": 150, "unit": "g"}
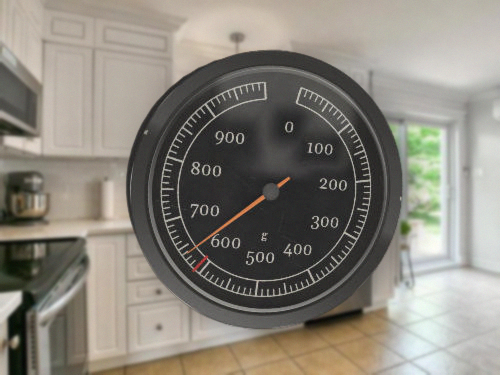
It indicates {"value": 640, "unit": "g"}
